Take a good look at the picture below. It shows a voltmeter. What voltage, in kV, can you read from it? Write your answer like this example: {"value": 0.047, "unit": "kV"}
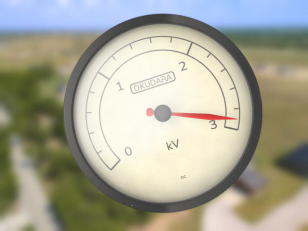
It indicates {"value": 2.9, "unit": "kV"}
